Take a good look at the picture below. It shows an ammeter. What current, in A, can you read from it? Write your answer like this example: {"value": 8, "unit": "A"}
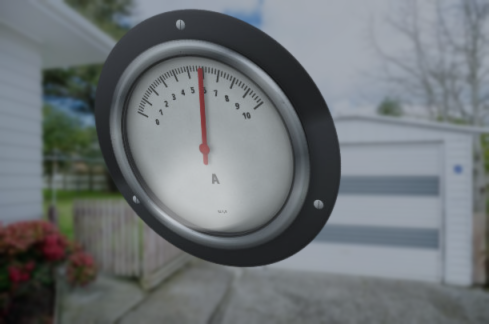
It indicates {"value": 6, "unit": "A"}
